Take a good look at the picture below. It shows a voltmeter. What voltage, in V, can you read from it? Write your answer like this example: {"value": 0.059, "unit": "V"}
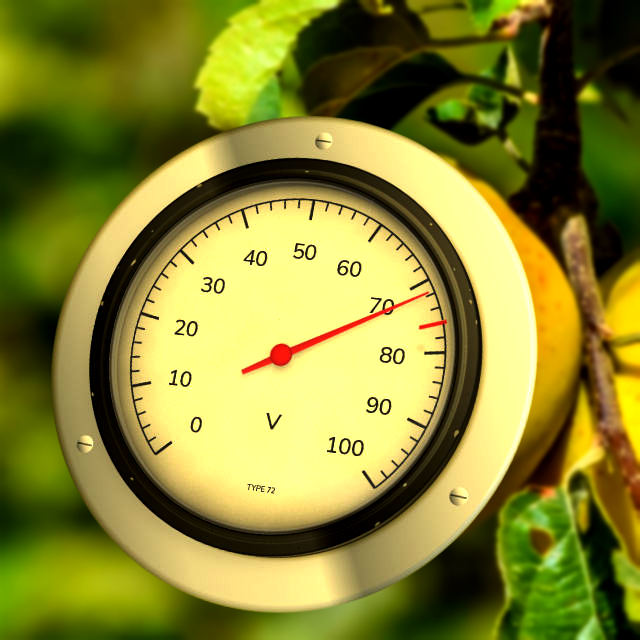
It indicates {"value": 72, "unit": "V"}
